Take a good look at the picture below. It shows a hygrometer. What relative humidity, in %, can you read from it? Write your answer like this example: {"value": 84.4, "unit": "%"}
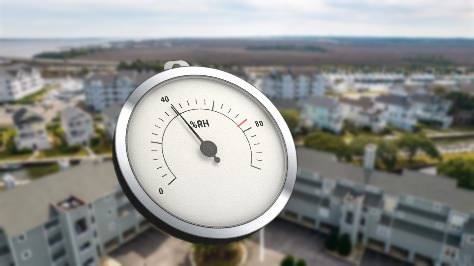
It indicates {"value": 40, "unit": "%"}
